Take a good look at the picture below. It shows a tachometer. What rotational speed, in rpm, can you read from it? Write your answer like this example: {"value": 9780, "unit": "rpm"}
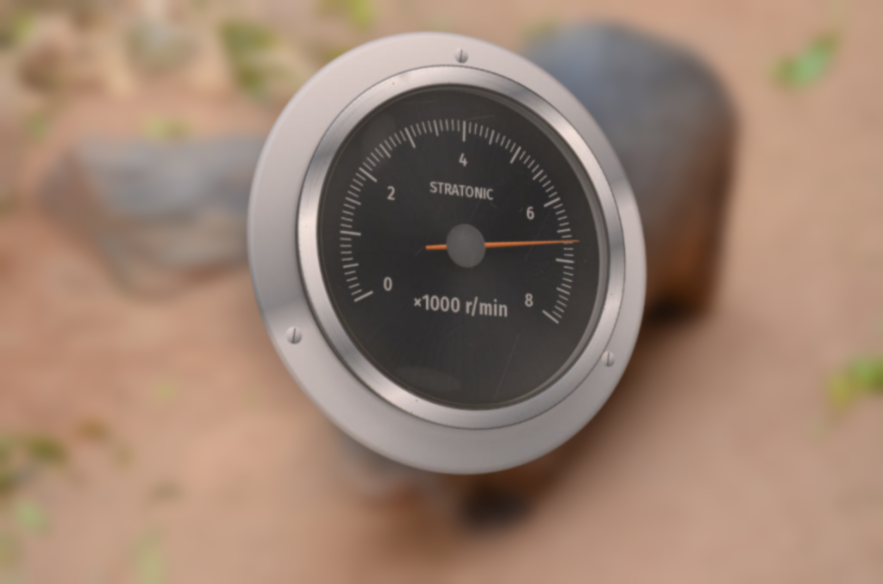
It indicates {"value": 6700, "unit": "rpm"}
